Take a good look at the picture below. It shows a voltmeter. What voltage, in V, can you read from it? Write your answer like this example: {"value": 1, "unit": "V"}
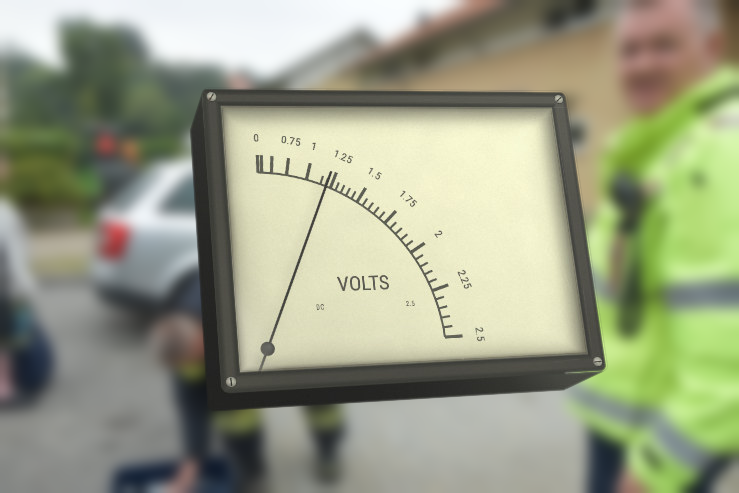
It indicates {"value": 1.2, "unit": "V"}
